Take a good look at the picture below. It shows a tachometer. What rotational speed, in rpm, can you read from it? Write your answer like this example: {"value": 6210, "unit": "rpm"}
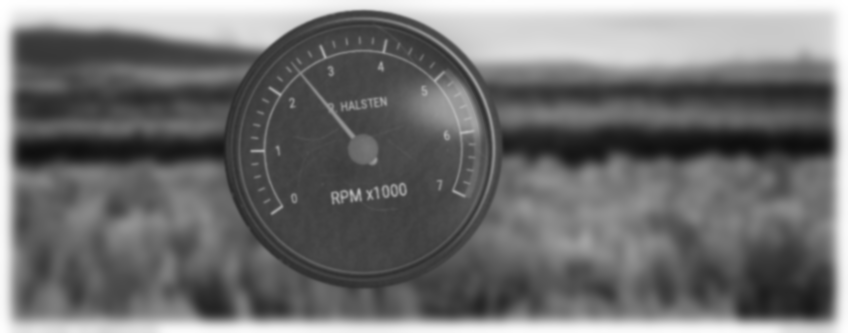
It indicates {"value": 2500, "unit": "rpm"}
